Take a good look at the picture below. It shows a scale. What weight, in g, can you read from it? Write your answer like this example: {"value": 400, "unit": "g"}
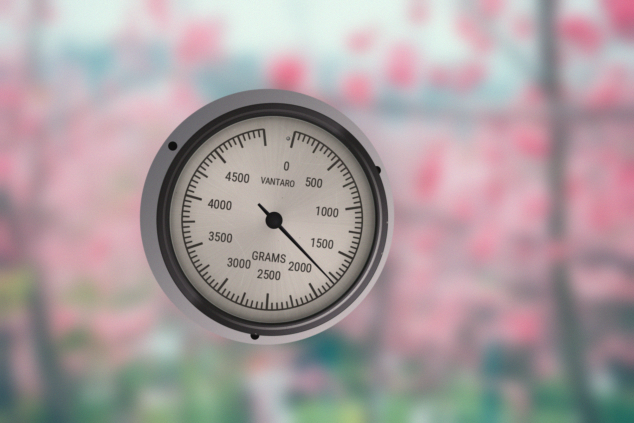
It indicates {"value": 1800, "unit": "g"}
